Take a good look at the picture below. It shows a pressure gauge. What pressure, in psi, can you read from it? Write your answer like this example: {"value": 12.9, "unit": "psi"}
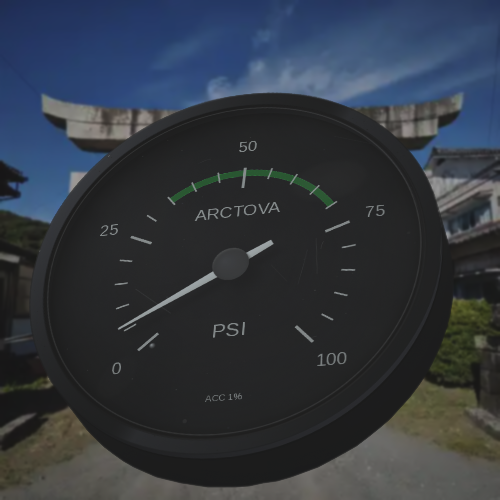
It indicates {"value": 5, "unit": "psi"}
